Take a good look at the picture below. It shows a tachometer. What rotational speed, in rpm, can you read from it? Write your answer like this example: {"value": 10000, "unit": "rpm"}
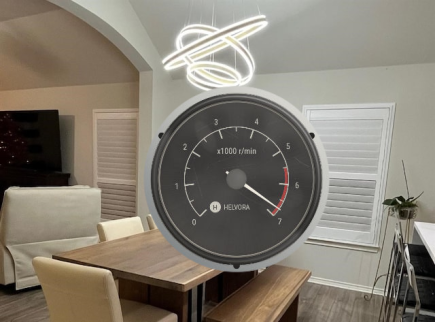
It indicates {"value": 6750, "unit": "rpm"}
